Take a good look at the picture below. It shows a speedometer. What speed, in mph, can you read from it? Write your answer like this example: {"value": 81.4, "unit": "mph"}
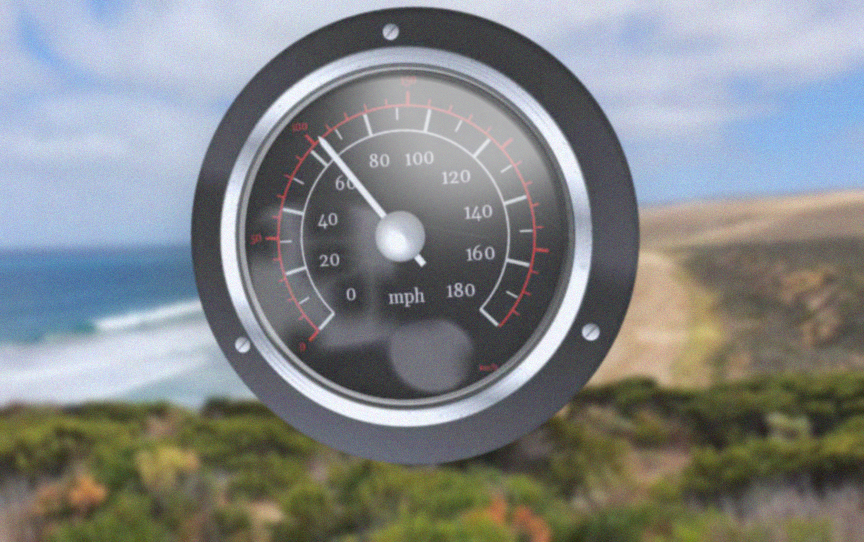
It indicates {"value": 65, "unit": "mph"}
